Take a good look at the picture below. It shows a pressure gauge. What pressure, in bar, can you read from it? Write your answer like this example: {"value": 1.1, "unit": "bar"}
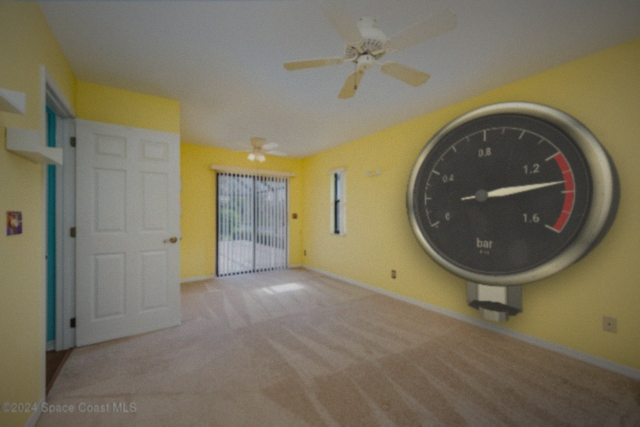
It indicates {"value": 1.35, "unit": "bar"}
